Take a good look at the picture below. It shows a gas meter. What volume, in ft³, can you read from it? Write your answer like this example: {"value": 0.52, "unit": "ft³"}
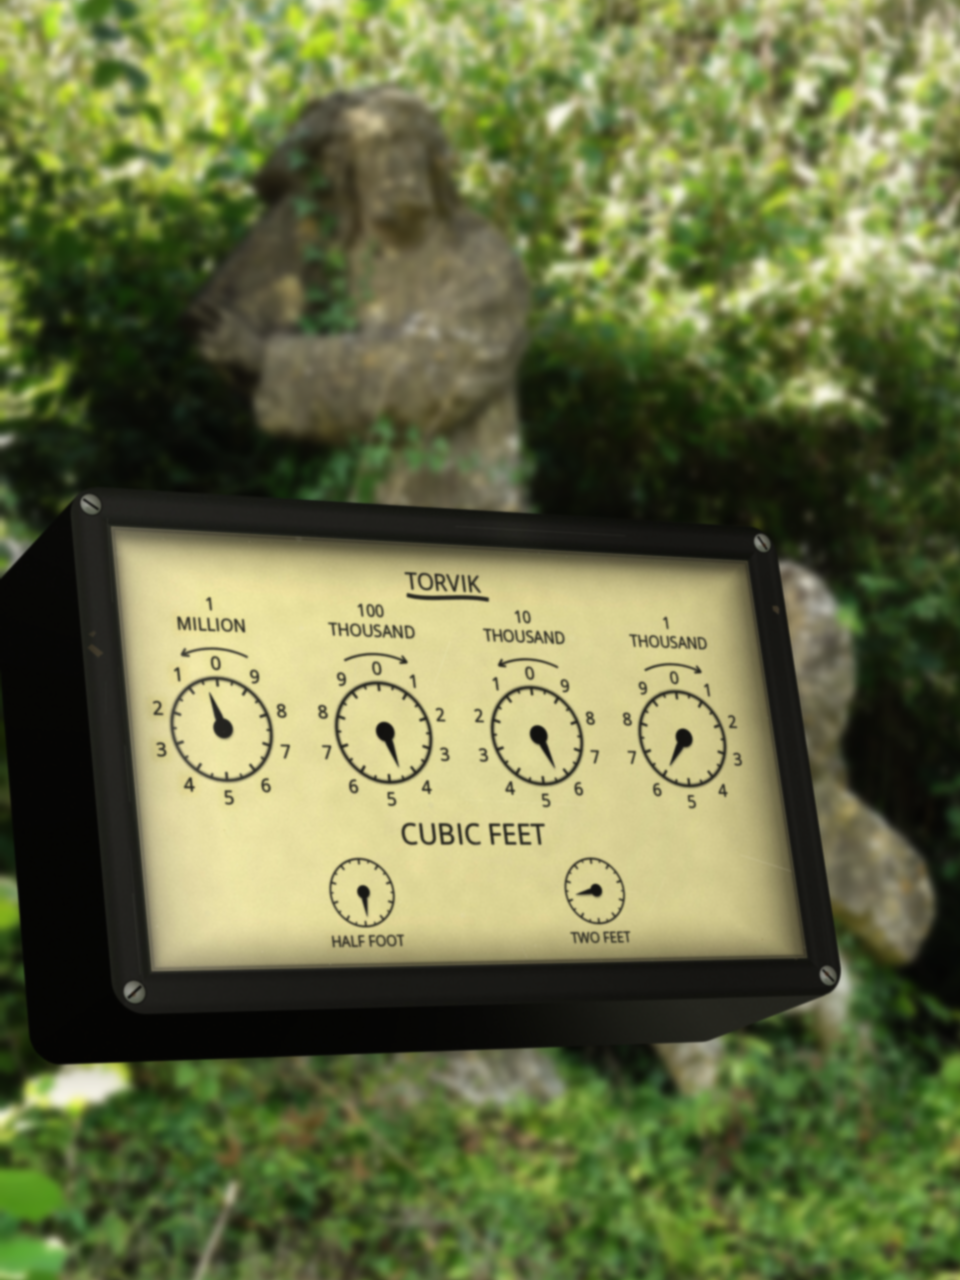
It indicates {"value": 45600, "unit": "ft³"}
